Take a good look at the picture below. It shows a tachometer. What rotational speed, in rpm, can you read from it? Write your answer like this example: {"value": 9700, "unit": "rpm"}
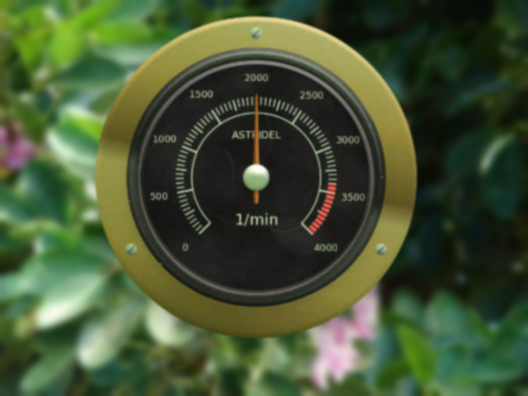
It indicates {"value": 2000, "unit": "rpm"}
